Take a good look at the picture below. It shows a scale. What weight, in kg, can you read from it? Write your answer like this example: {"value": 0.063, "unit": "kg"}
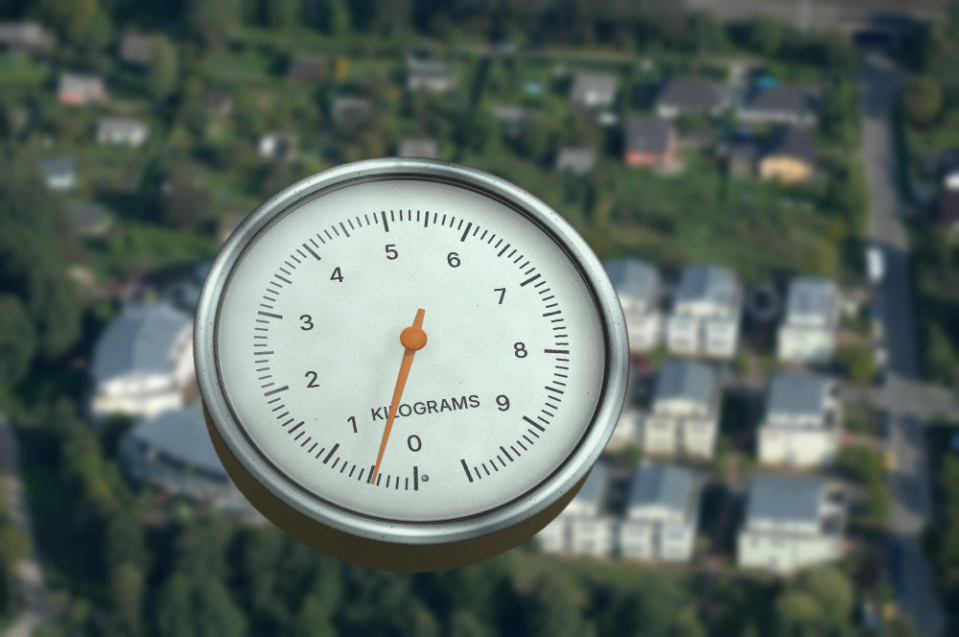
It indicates {"value": 0.45, "unit": "kg"}
